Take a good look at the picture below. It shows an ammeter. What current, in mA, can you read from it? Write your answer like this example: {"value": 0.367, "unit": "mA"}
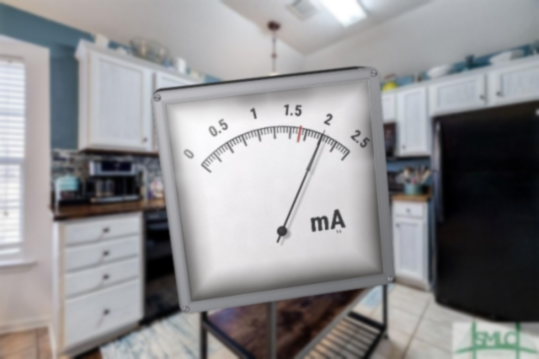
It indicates {"value": 2, "unit": "mA"}
